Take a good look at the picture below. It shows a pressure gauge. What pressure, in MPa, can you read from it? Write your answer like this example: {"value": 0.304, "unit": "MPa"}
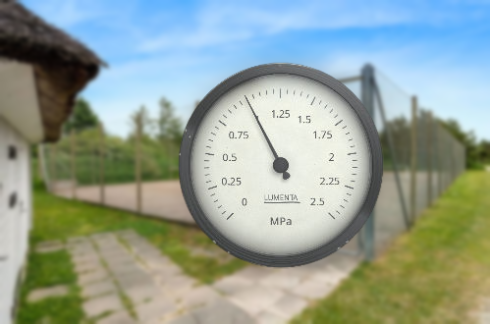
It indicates {"value": 1, "unit": "MPa"}
